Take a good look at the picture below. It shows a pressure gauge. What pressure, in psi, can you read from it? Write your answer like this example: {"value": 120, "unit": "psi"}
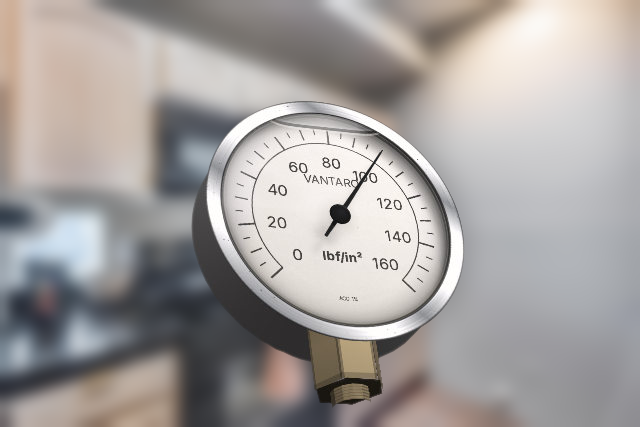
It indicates {"value": 100, "unit": "psi"}
